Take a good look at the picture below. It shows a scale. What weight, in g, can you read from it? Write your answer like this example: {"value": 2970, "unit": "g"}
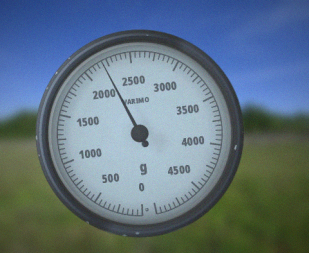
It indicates {"value": 2200, "unit": "g"}
